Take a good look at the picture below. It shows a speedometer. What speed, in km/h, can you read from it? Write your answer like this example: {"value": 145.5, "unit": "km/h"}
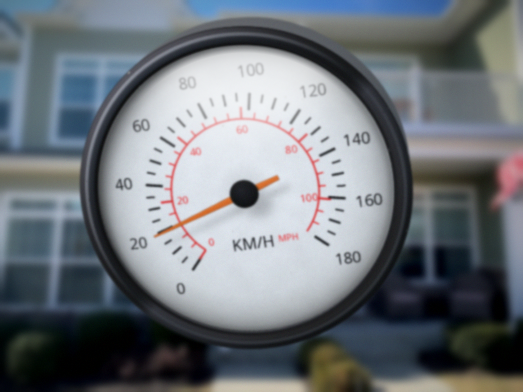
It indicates {"value": 20, "unit": "km/h"}
